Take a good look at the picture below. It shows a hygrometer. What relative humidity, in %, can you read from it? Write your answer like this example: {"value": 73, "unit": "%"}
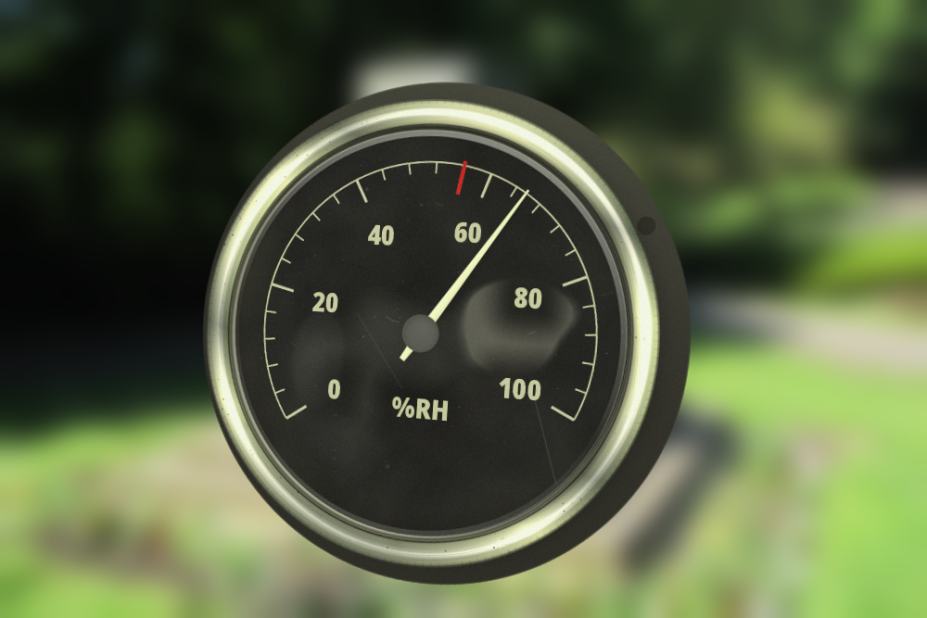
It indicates {"value": 66, "unit": "%"}
